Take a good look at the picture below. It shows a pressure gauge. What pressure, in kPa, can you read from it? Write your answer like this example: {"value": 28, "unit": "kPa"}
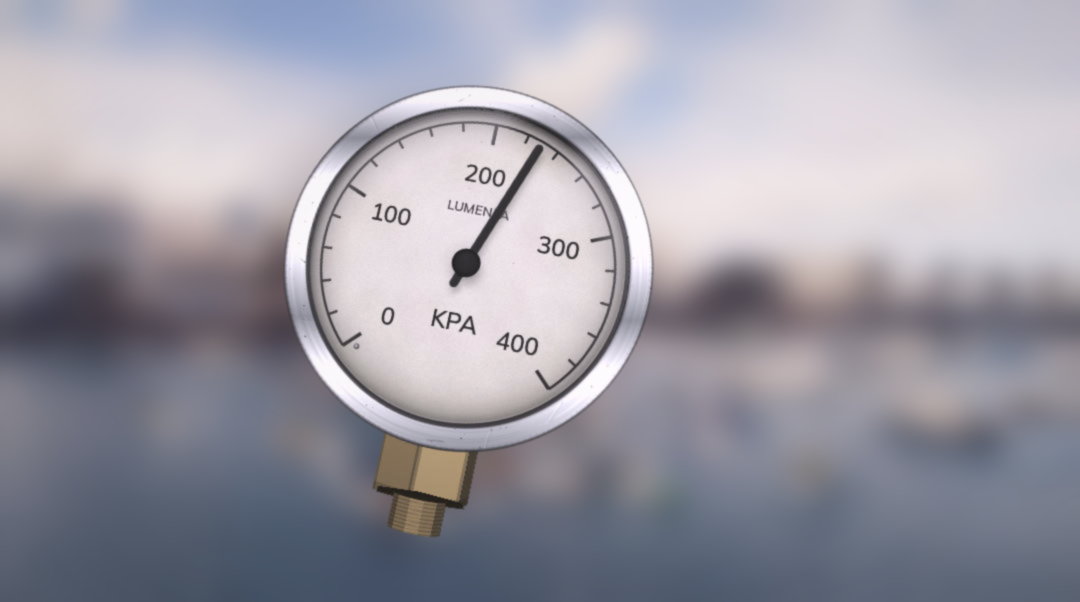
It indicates {"value": 230, "unit": "kPa"}
